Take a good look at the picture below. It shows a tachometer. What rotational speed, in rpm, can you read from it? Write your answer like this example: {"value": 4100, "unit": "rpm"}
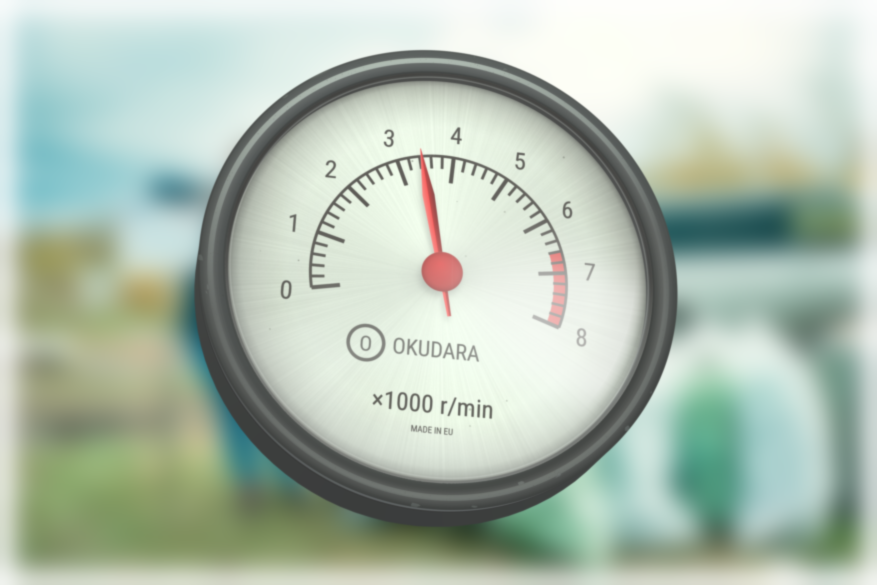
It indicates {"value": 3400, "unit": "rpm"}
